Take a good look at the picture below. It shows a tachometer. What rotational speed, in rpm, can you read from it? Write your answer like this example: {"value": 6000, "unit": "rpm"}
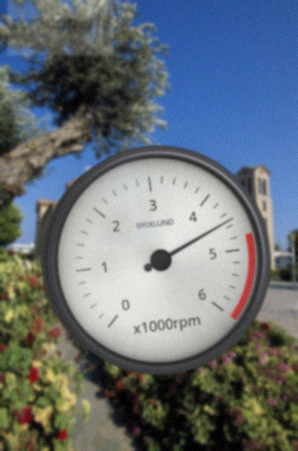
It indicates {"value": 4500, "unit": "rpm"}
